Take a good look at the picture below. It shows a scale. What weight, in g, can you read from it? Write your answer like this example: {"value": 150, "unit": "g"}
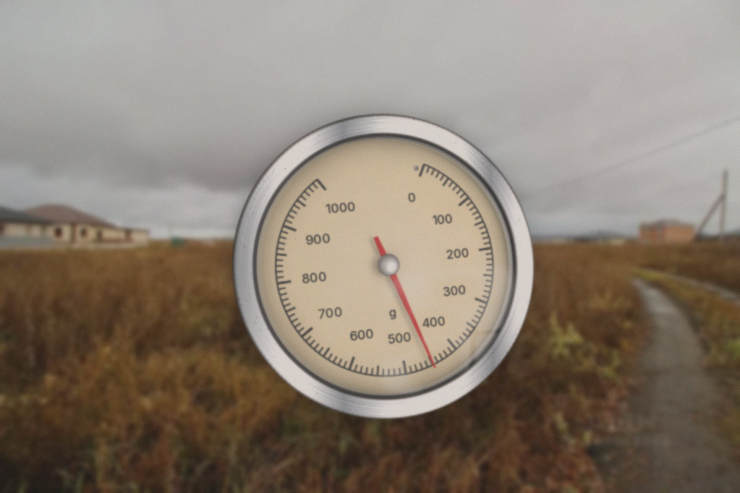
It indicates {"value": 450, "unit": "g"}
